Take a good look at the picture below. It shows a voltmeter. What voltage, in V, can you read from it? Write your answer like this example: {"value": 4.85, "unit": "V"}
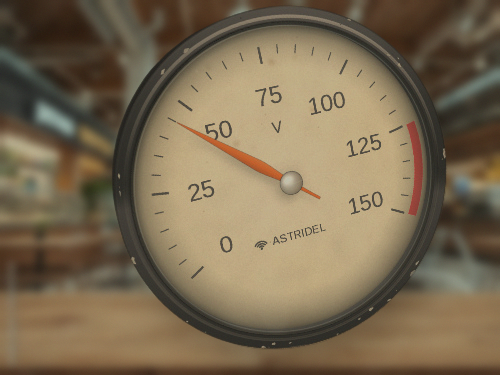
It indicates {"value": 45, "unit": "V"}
